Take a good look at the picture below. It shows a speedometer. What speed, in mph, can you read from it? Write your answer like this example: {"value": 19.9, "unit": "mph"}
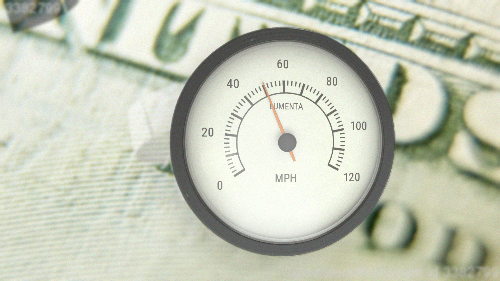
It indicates {"value": 50, "unit": "mph"}
